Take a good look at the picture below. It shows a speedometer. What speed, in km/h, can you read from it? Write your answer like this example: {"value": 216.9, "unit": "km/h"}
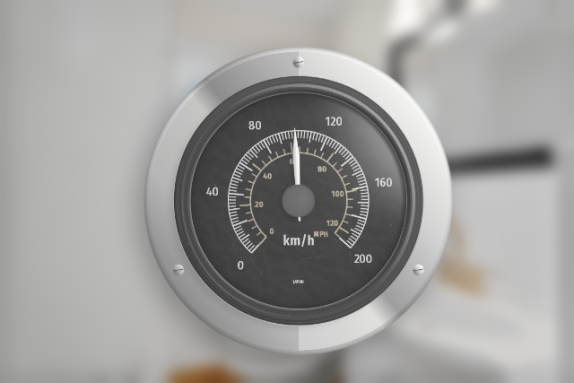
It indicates {"value": 100, "unit": "km/h"}
